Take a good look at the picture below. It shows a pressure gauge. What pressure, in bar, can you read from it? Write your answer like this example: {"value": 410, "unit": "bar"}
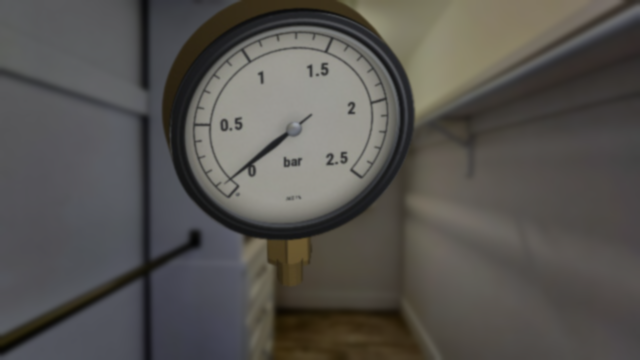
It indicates {"value": 0.1, "unit": "bar"}
